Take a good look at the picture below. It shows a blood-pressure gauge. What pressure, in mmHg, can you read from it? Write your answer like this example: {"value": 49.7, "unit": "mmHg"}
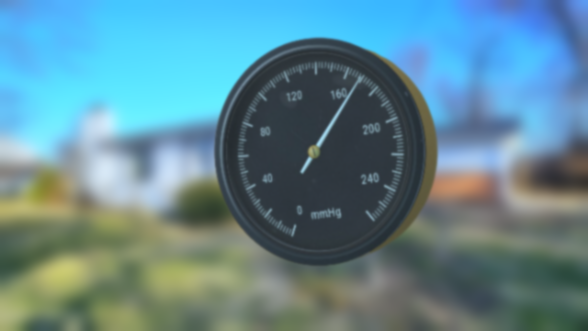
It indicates {"value": 170, "unit": "mmHg"}
